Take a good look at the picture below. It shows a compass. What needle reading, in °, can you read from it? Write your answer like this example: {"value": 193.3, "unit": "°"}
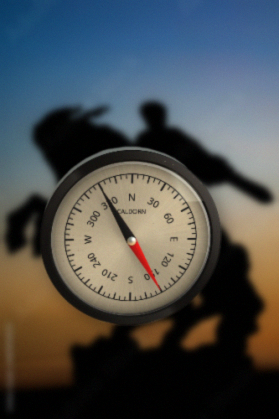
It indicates {"value": 150, "unit": "°"}
